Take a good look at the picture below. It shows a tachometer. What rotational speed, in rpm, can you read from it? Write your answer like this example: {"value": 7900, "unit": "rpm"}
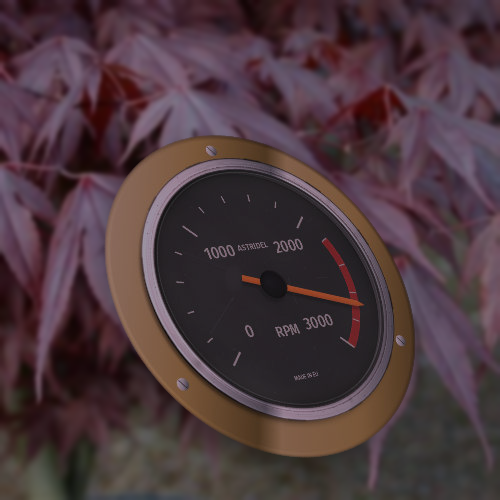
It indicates {"value": 2700, "unit": "rpm"}
